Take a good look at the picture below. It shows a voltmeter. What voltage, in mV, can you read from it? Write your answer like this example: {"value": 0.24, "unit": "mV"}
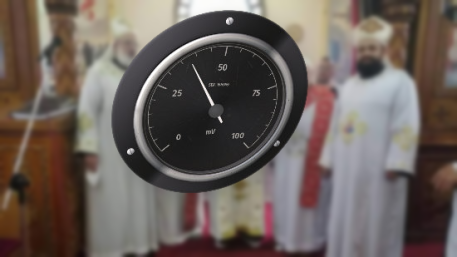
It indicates {"value": 37.5, "unit": "mV"}
